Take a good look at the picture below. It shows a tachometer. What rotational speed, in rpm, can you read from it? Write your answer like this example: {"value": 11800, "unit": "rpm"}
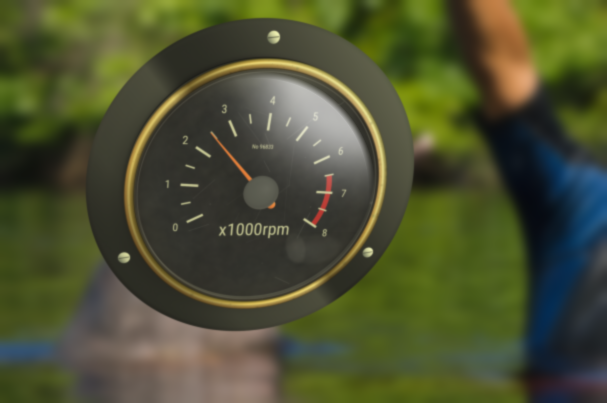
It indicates {"value": 2500, "unit": "rpm"}
